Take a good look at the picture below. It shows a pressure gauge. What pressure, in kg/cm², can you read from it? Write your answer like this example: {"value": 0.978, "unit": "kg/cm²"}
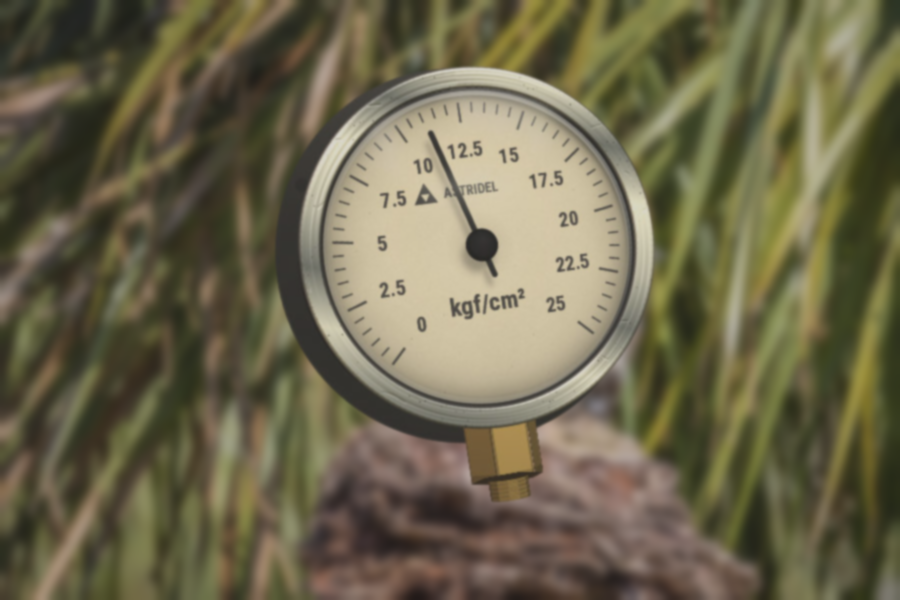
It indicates {"value": 11, "unit": "kg/cm²"}
